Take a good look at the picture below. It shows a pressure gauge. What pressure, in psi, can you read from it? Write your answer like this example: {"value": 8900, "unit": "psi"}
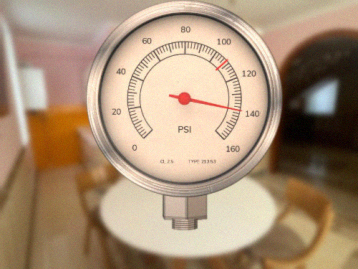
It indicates {"value": 140, "unit": "psi"}
